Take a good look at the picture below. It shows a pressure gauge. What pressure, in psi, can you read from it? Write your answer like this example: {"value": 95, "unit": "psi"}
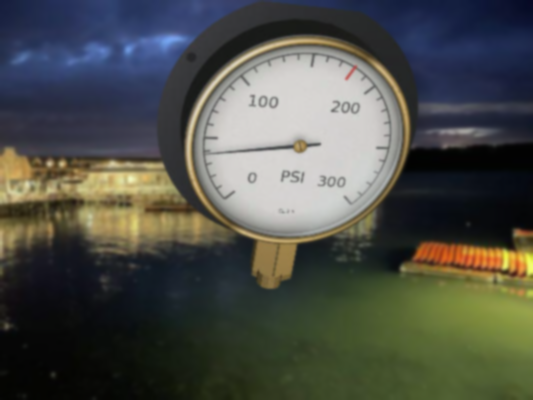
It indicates {"value": 40, "unit": "psi"}
